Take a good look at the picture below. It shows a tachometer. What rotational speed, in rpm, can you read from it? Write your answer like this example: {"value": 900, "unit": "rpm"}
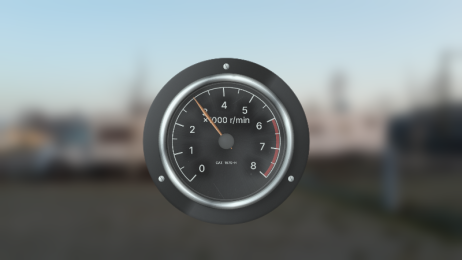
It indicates {"value": 3000, "unit": "rpm"}
